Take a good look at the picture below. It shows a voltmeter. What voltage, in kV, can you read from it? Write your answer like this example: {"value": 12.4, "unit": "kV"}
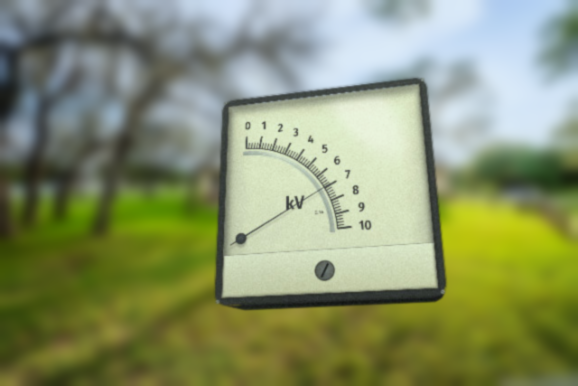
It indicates {"value": 7, "unit": "kV"}
